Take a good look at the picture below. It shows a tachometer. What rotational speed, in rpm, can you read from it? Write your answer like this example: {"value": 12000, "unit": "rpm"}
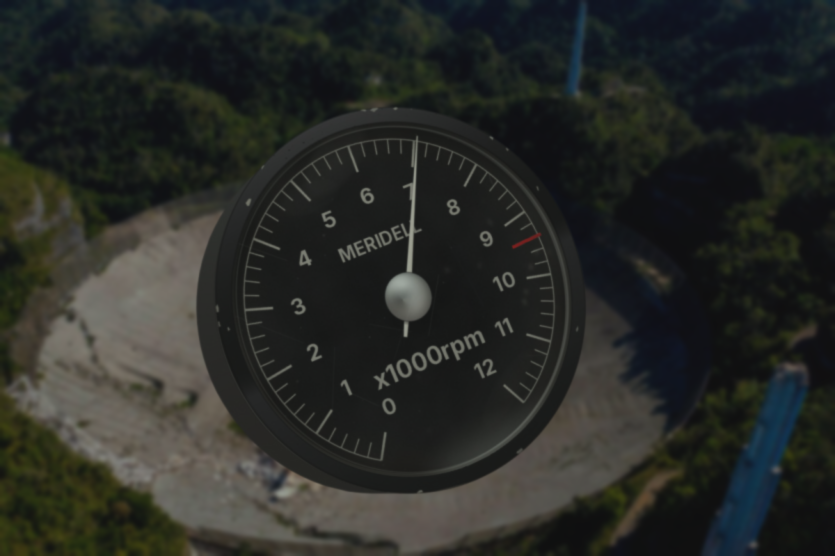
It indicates {"value": 7000, "unit": "rpm"}
